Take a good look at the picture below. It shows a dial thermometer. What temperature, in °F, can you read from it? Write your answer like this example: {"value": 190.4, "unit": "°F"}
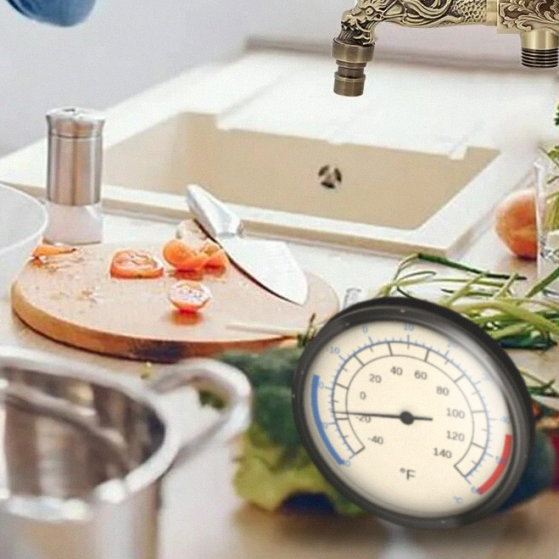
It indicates {"value": -15, "unit": "°F"}
